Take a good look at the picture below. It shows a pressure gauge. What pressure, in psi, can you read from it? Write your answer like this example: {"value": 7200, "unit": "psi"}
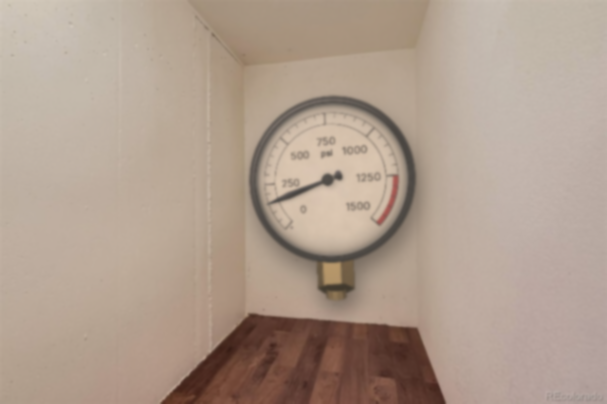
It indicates {"value": 150, "unit": "psi"}
